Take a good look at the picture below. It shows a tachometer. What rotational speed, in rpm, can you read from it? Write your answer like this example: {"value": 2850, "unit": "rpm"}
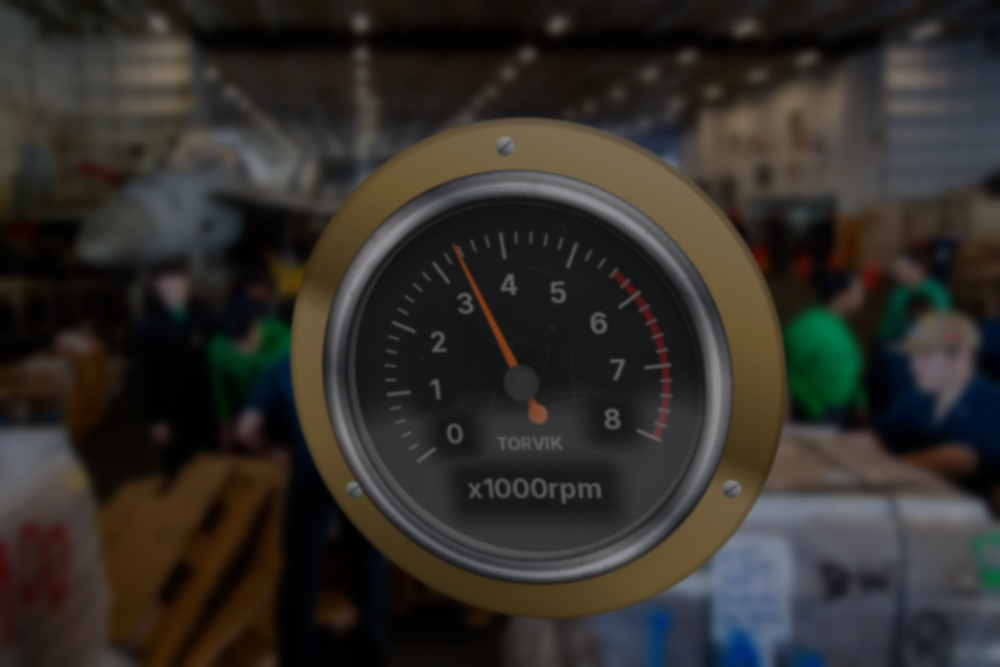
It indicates {"value": 3400, "unit": "rpm"}
